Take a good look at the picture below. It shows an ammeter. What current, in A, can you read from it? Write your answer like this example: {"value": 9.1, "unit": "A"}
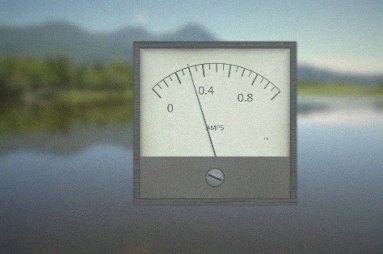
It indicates {"value": 0.3, "unit": "A"}
